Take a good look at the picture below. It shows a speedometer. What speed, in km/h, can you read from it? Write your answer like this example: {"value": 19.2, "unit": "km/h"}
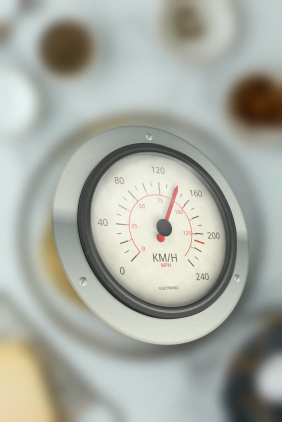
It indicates {"value": 140, "unit": "km/h"}
